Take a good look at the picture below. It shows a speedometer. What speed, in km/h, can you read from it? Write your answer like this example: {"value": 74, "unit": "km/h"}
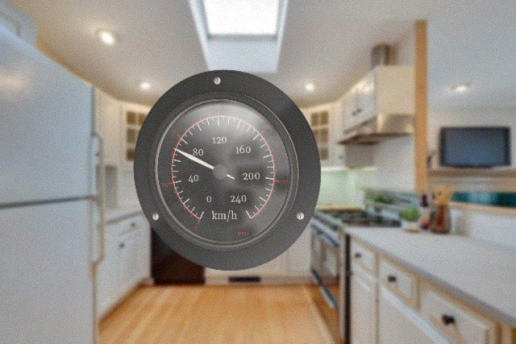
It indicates {"value": 70, "unit": "km/h"}
